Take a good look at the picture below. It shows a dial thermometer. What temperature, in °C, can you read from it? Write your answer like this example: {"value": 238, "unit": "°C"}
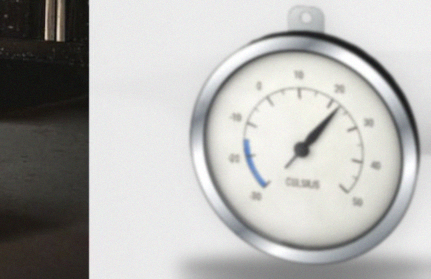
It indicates {"value": 22.5, "unit": "°C"}
